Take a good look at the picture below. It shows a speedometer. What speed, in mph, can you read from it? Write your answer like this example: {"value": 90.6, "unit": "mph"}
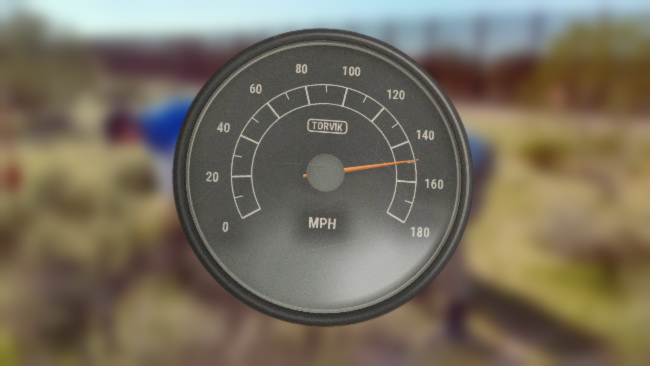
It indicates {"value": 150, "unit": "mph"}
